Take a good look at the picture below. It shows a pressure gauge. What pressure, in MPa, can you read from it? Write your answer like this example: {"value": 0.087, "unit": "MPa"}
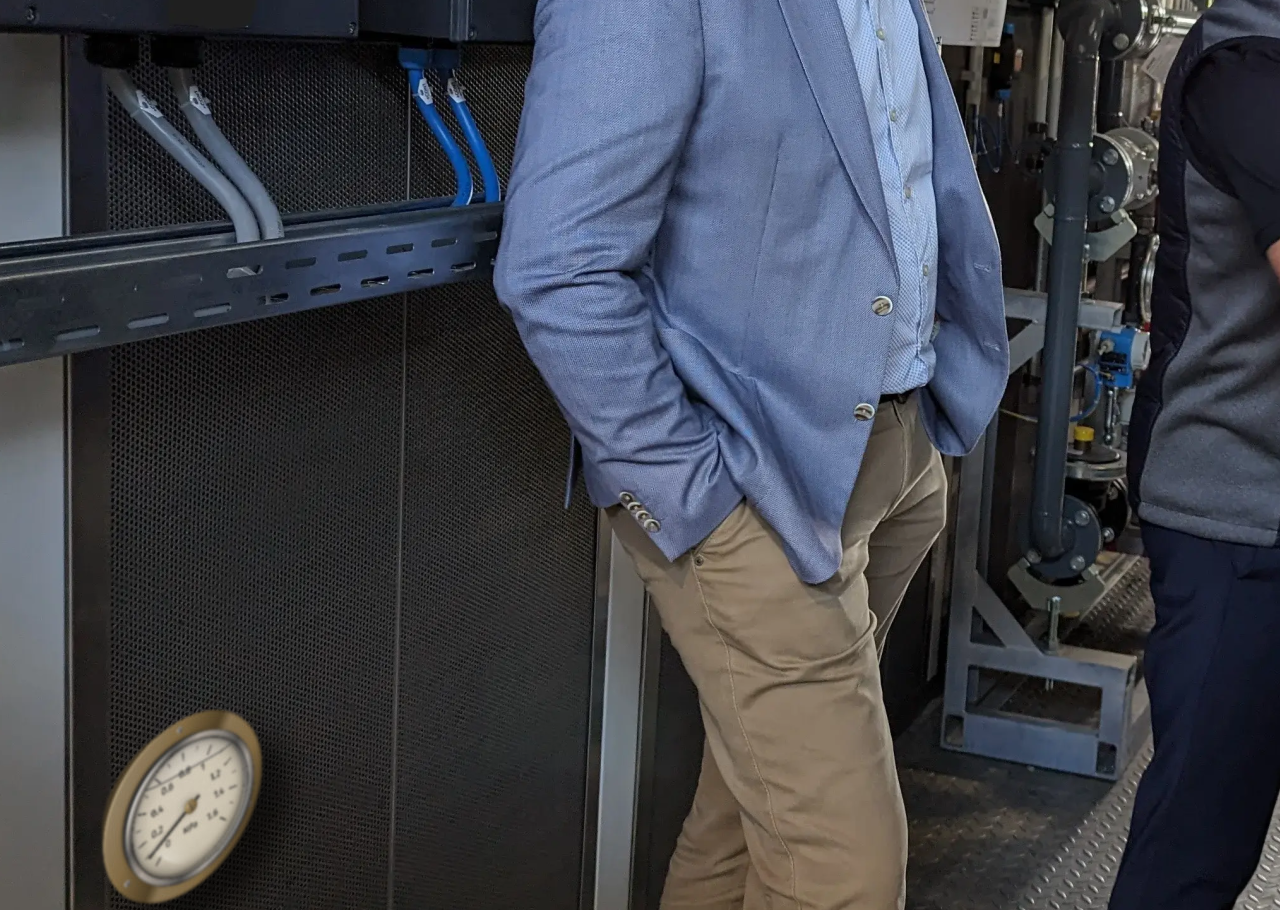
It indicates {"value": 0.1, "unit": "MPa"}
